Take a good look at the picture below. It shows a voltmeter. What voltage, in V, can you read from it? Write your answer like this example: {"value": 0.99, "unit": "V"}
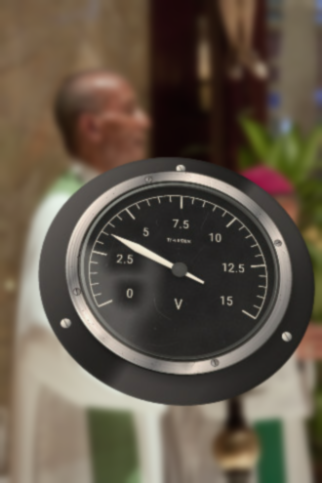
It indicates {"value": 3.5, "unit": "V"}
